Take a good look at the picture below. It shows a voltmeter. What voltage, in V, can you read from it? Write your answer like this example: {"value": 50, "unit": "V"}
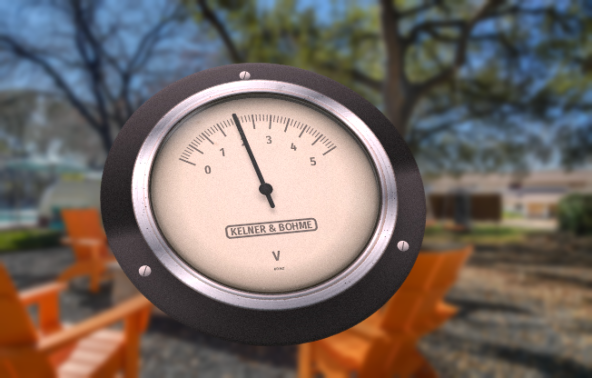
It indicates {"value": 2, "unit": "V"}
